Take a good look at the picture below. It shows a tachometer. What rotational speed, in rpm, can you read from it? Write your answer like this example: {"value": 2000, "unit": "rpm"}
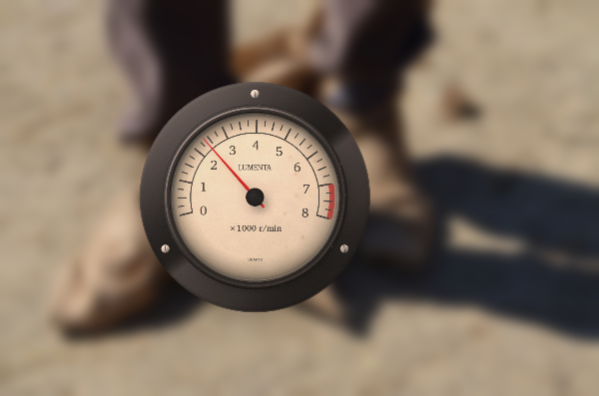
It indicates {"value": 2375, "unit": "rpm"}
